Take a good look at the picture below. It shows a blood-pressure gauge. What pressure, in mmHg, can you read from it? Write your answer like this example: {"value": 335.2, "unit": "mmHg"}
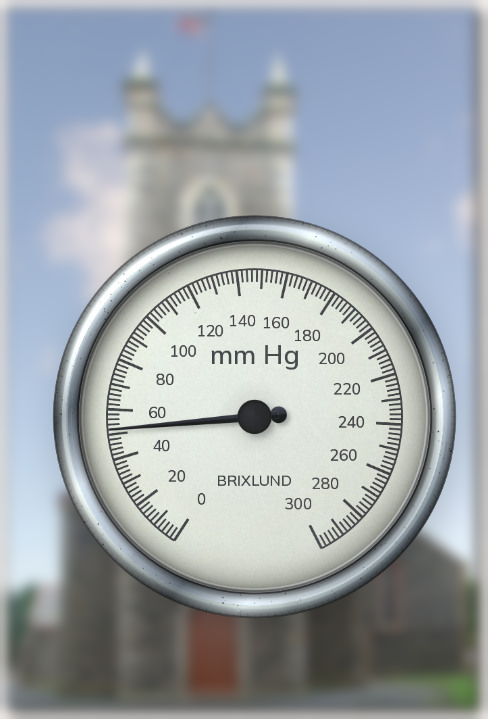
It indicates {"value": 52, "unit": "mmHg"}
